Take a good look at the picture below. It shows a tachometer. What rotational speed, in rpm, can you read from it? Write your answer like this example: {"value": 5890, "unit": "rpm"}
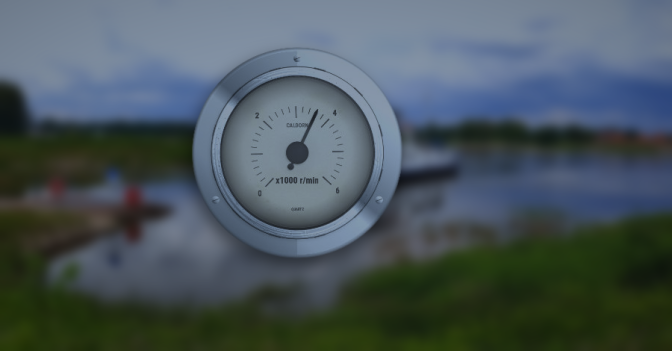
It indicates {"value": 3600, "unit": "rpm"}
